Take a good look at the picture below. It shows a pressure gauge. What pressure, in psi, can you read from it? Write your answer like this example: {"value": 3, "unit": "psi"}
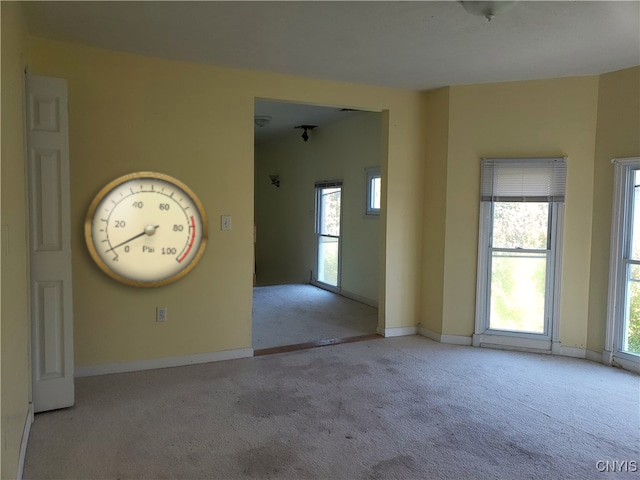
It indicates {"value": 5, "unit": "psi"}
